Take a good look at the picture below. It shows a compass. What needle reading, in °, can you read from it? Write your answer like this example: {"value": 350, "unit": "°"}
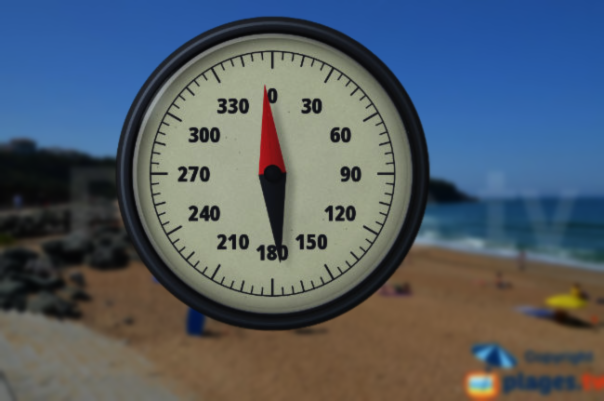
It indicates {"value": 355, "unit": "°"}
